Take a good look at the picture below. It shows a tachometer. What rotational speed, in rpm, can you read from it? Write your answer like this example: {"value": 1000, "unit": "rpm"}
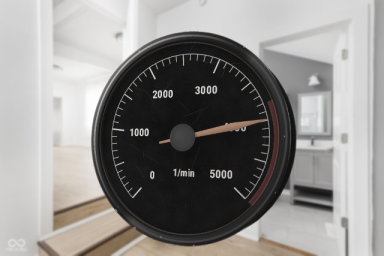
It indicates {"value": 4000, "unit": "rpm"}
